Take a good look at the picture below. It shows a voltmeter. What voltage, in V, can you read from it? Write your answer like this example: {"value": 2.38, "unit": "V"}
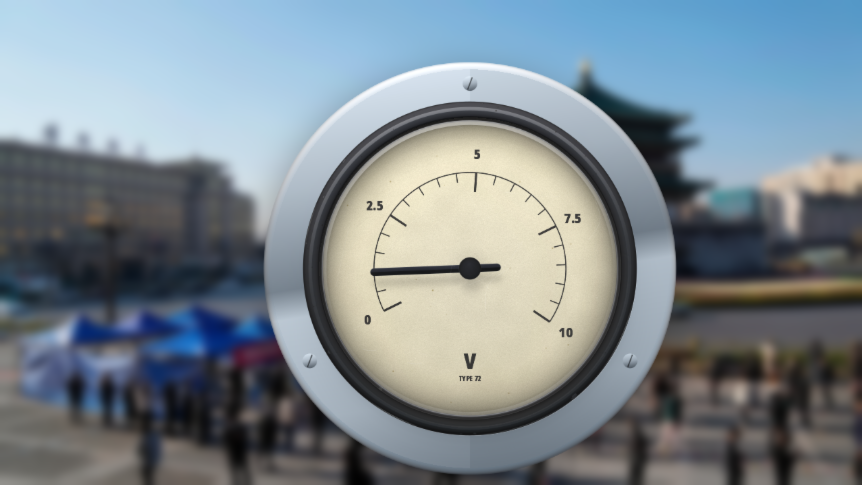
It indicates {"value": 1, "unit": "V"}
